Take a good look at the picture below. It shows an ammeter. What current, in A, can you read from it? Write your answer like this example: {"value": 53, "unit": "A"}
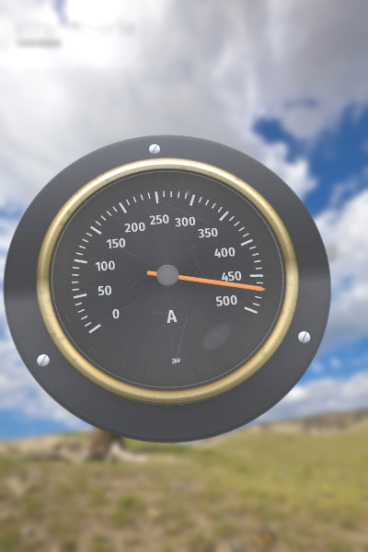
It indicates {"value": 470, "unit": "A"}
